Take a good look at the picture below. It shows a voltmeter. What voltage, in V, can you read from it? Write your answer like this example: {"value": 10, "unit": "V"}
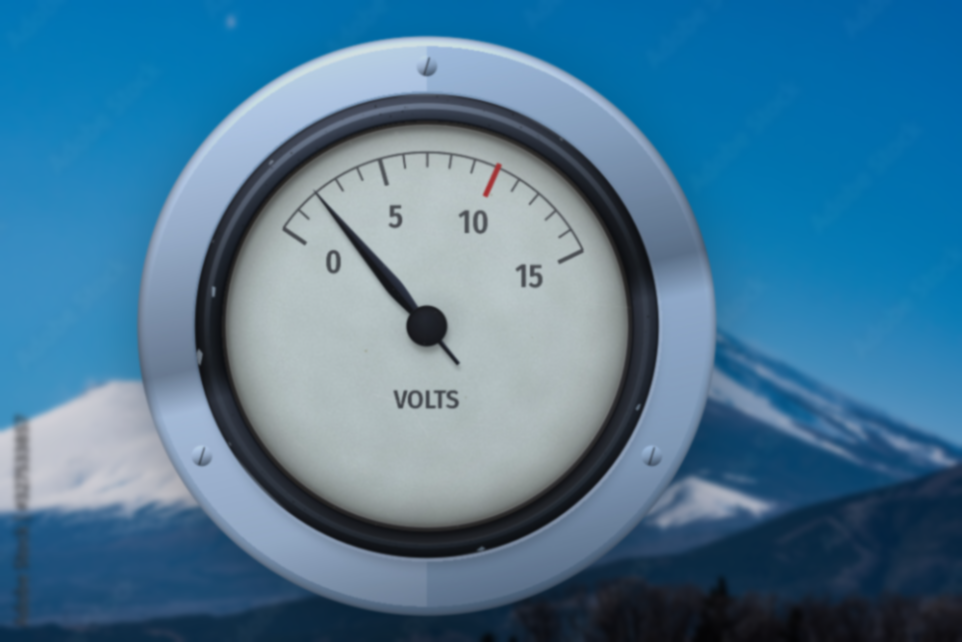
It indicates {"value": 2, "unit": "V"}
